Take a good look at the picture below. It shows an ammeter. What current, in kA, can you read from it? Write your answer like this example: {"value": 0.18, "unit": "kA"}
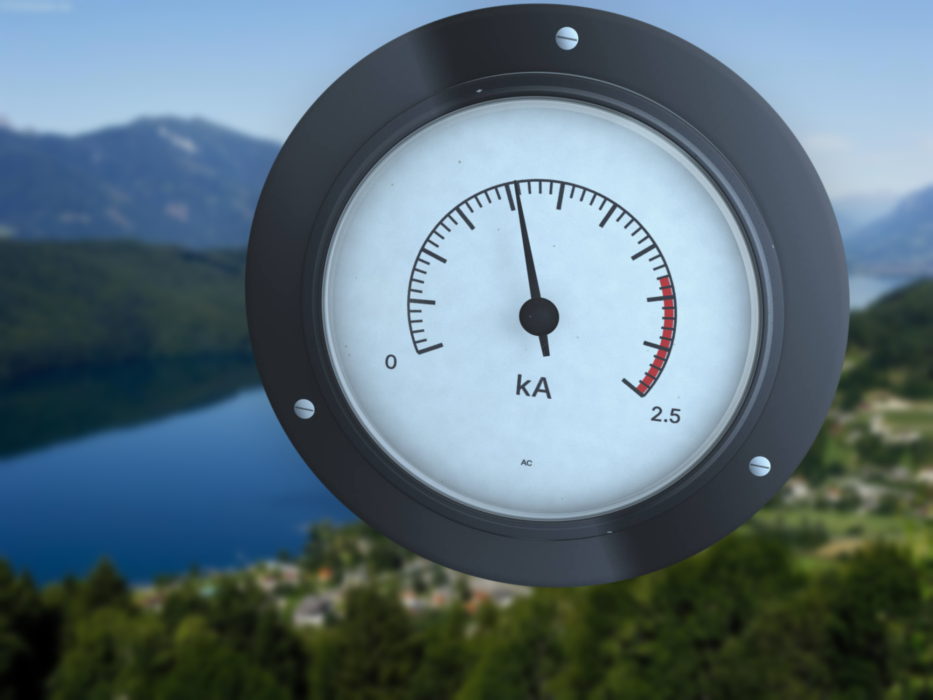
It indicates {"value": 1.05, "unit": "kA"}
